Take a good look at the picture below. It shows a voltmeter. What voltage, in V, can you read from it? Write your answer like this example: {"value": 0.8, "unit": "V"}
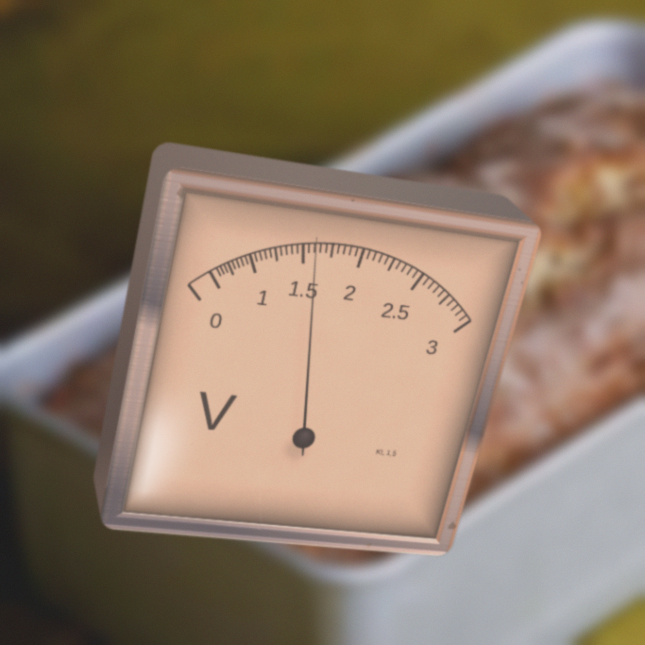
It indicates {"value": 1.6, "unit": "V"}
